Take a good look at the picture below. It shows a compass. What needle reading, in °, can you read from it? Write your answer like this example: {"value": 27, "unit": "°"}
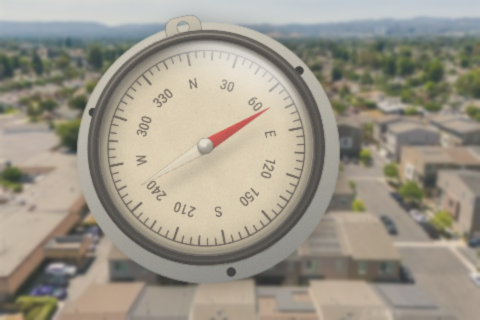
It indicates {"value": 70, "unit": "°"}
